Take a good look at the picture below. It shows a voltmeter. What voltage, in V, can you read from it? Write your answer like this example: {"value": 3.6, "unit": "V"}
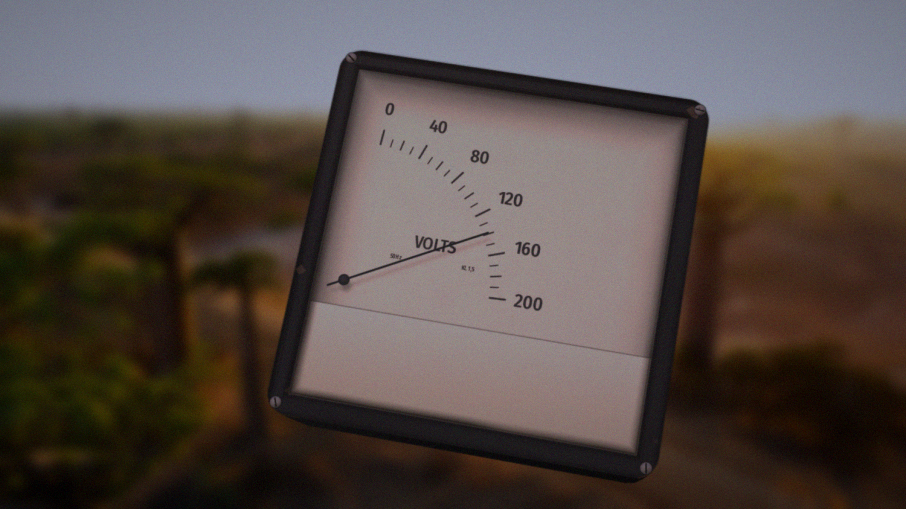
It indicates {"value": 140, "unit": "V"}
